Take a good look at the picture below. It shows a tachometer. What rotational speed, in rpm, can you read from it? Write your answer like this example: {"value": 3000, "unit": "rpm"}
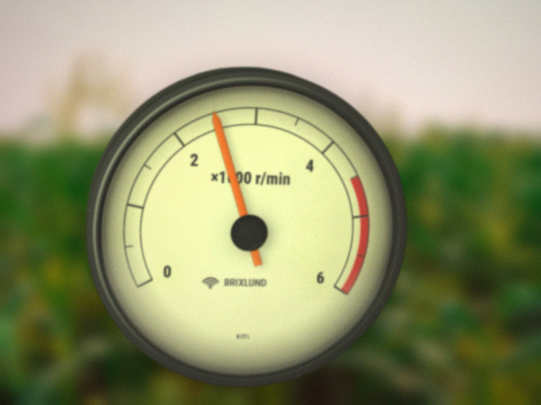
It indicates {"value": 2500, "unit": "rpm"}
